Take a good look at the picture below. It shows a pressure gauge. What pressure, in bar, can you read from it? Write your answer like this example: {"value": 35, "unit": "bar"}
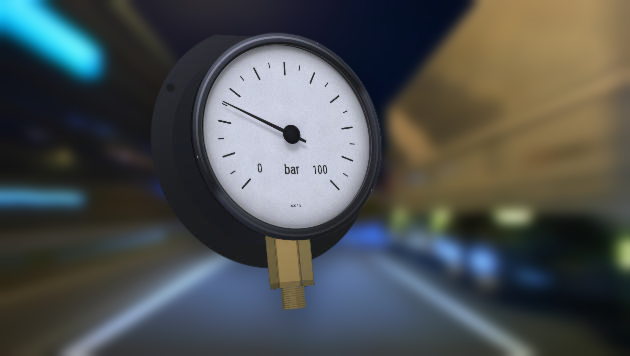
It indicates {"value": 25, "unit": "bar"}
